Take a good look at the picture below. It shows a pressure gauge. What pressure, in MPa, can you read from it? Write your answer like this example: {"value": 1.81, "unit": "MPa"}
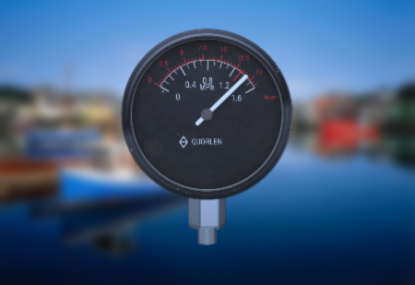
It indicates {"value": 1.4, "unit": "MPa"}
